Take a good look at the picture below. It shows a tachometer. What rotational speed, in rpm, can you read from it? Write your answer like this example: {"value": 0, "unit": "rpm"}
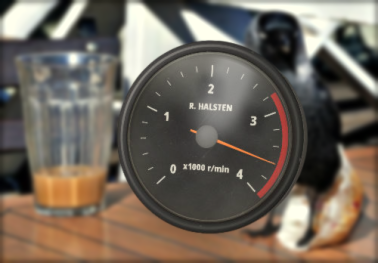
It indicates {"value": 3600, "unit": "rpm"}
